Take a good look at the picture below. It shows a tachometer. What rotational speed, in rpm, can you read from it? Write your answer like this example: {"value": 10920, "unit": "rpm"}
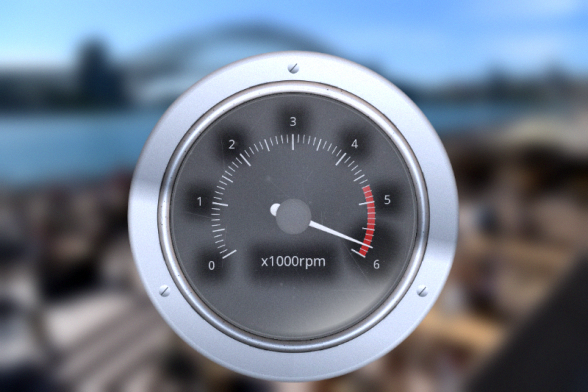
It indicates {"value": 5800, "unit": "rpm"}
